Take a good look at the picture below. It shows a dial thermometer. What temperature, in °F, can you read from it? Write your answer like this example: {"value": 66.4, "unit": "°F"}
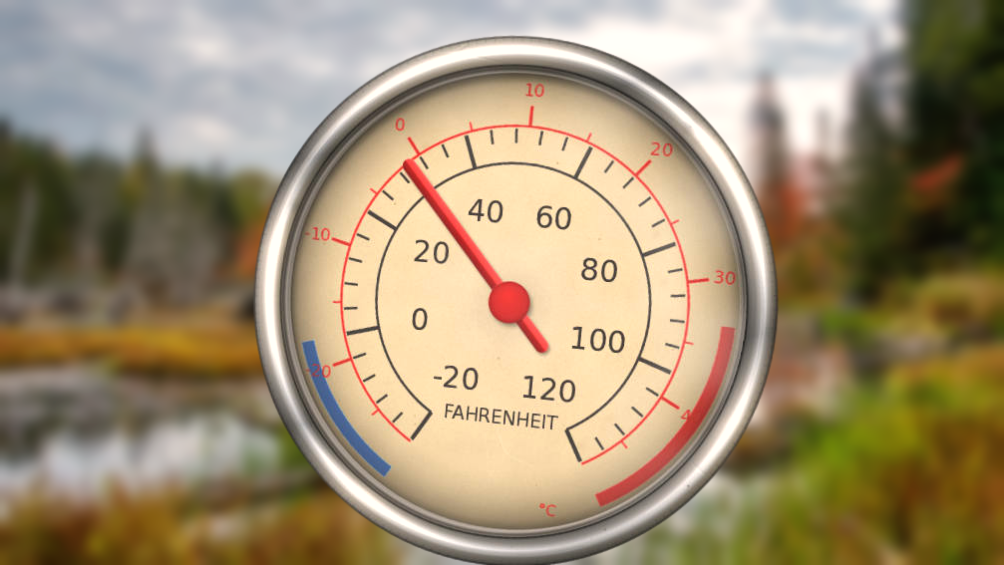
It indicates {"value": 30, "unit": "°F"}
